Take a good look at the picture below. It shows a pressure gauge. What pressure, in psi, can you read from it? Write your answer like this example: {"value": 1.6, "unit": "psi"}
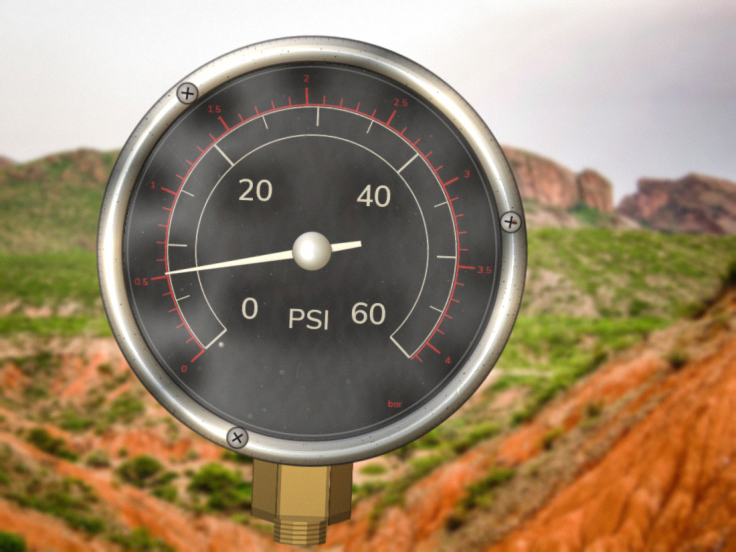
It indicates {"value": 7.5, "unit": "psi"}
